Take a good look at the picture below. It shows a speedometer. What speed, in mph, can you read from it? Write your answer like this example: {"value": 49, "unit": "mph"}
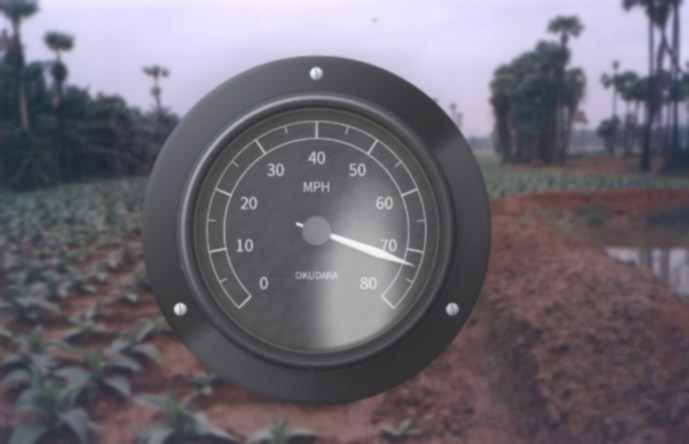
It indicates {"value": 72.5, "unit": "mph"}
